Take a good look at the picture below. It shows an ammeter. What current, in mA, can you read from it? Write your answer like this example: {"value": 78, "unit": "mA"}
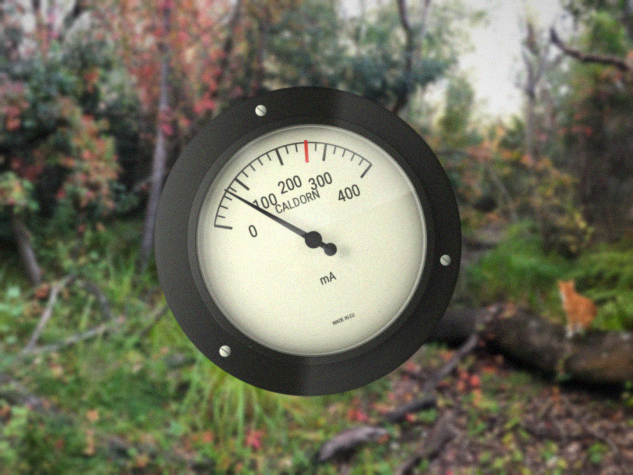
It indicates {"value": 70, "unit": "mA"}
